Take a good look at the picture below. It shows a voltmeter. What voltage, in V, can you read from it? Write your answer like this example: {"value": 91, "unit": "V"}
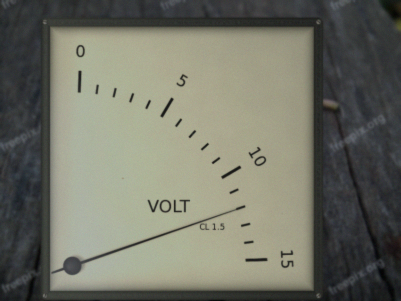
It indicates {"value": 12, "unit": "V"}
